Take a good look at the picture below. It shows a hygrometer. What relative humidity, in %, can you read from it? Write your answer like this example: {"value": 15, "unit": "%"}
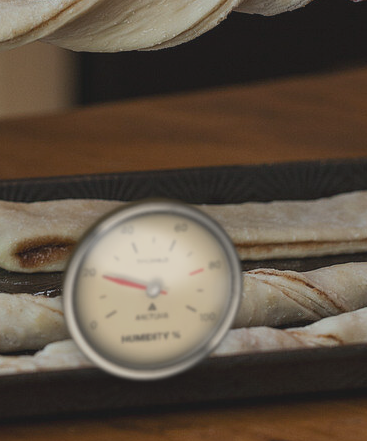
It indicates {"value": 20, "unit": "%"}
